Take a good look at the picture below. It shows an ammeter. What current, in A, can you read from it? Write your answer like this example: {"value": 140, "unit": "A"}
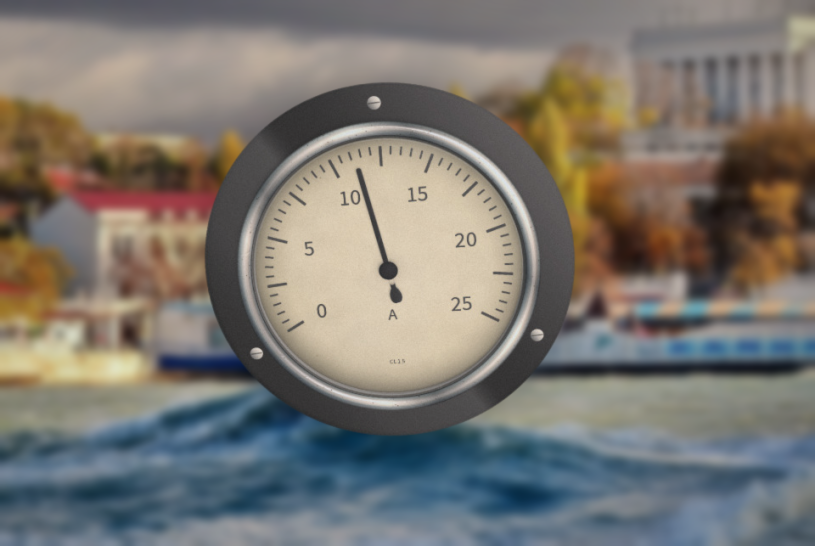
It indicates {"value": 11.25, "unit": "A"}
